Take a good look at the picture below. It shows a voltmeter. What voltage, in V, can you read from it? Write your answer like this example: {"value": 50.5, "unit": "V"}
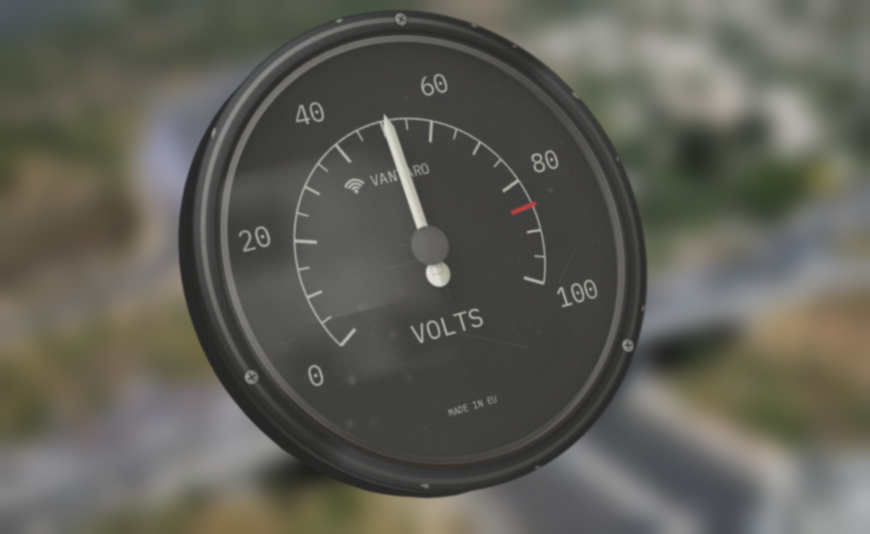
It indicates {"value": 50, "unit": "V"}
